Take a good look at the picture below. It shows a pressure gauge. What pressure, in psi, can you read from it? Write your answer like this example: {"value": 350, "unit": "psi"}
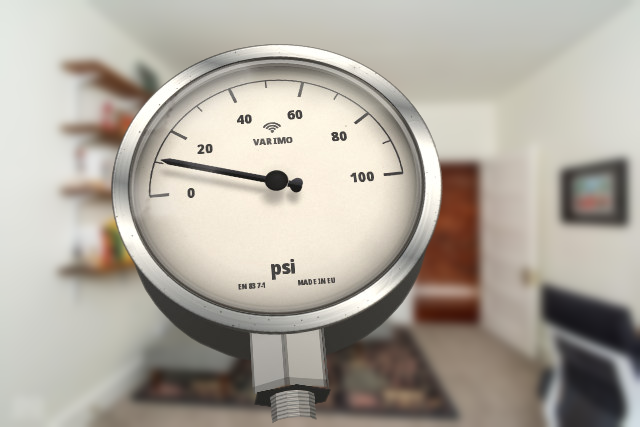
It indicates {"value": 10, "unit": "psi"}
